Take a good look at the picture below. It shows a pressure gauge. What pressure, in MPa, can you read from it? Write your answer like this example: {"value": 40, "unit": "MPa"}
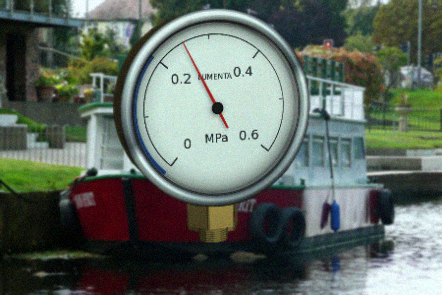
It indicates {"value": 0.25, "unit": "MPa"}
